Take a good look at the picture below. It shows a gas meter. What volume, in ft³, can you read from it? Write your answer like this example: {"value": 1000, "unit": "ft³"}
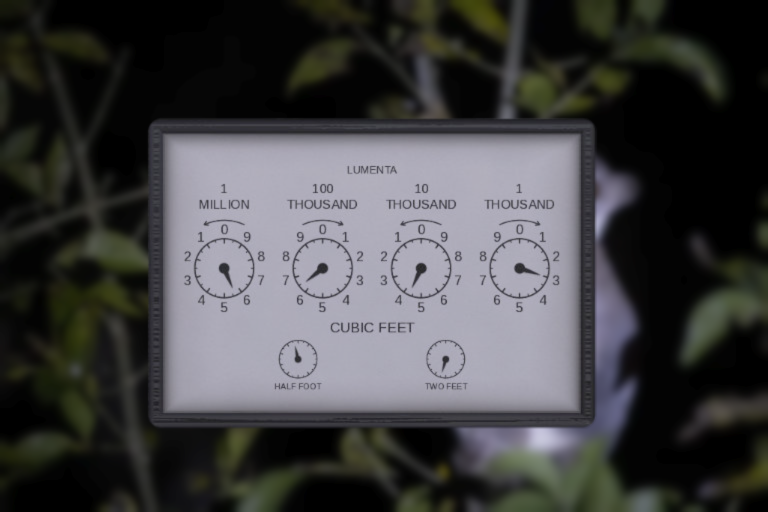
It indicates {"value": 564300, "unit": "ft³"}
